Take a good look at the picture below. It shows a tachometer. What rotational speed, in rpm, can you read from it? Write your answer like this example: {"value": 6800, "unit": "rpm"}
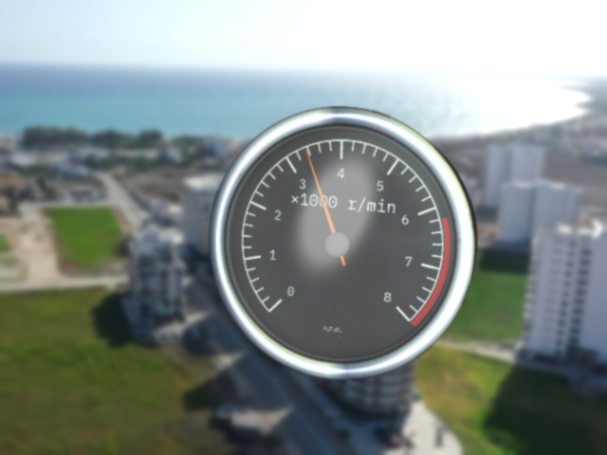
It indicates {"value": 3400, "unit": "rpm"}
